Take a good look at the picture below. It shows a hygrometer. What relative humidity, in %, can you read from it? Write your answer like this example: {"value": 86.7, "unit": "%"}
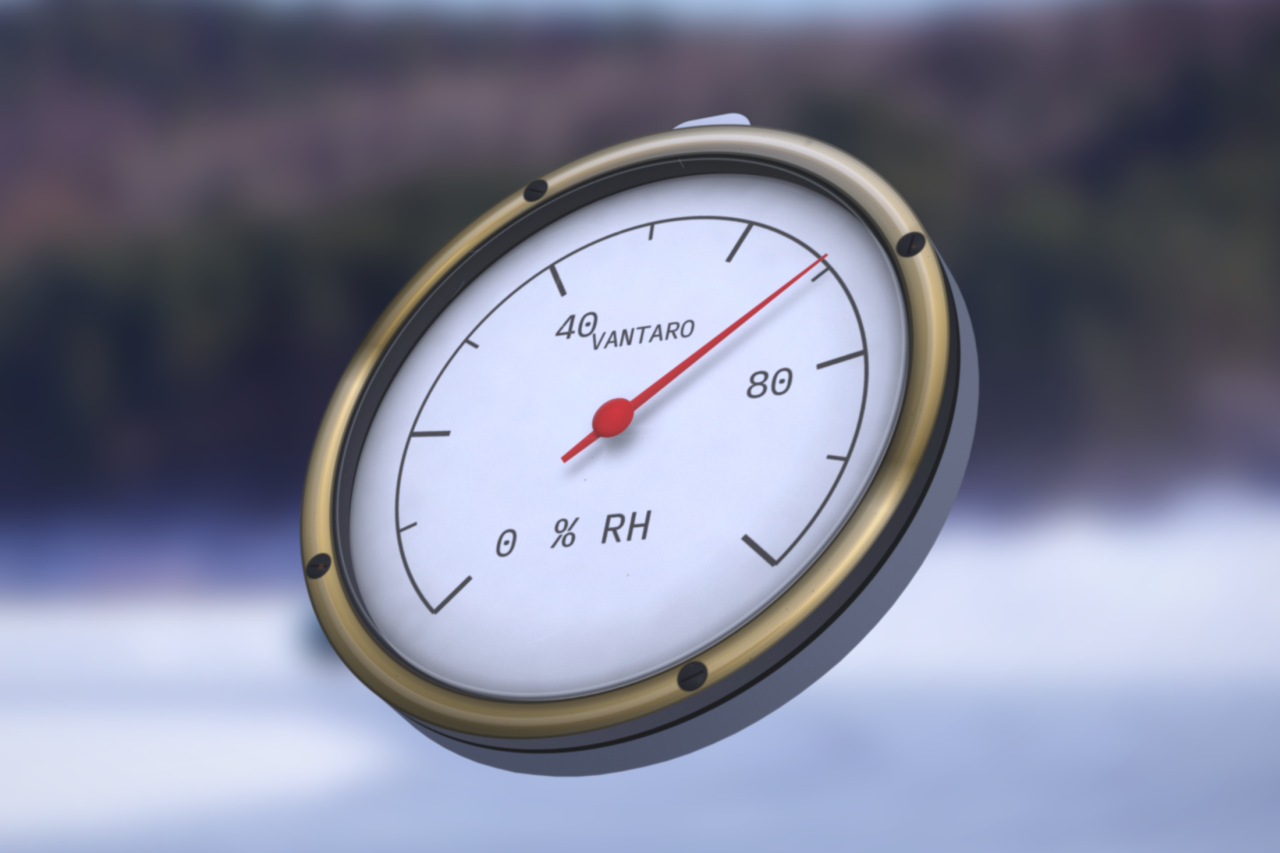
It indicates {"value": 70, "unit": "%"}
